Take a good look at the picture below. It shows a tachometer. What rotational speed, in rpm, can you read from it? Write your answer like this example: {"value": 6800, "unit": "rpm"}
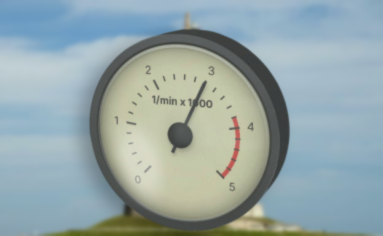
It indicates {"value": 3000, "unit": "rpm"}
